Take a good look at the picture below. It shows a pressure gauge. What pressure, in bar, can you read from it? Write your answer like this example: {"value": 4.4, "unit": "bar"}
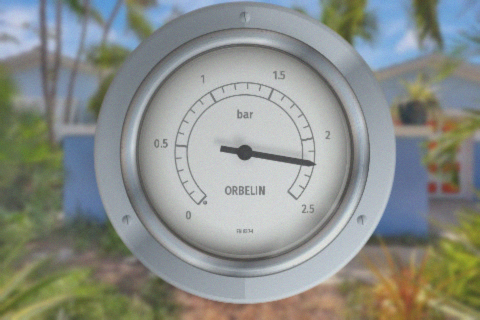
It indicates {"value": 2.2, "unit": "bar"}
